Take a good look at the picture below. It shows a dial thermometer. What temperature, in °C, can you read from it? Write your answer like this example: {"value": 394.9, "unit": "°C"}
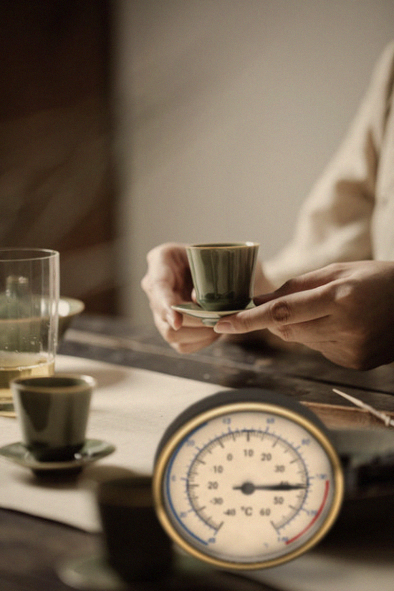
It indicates {"value": 40, "unit": "°C"}
